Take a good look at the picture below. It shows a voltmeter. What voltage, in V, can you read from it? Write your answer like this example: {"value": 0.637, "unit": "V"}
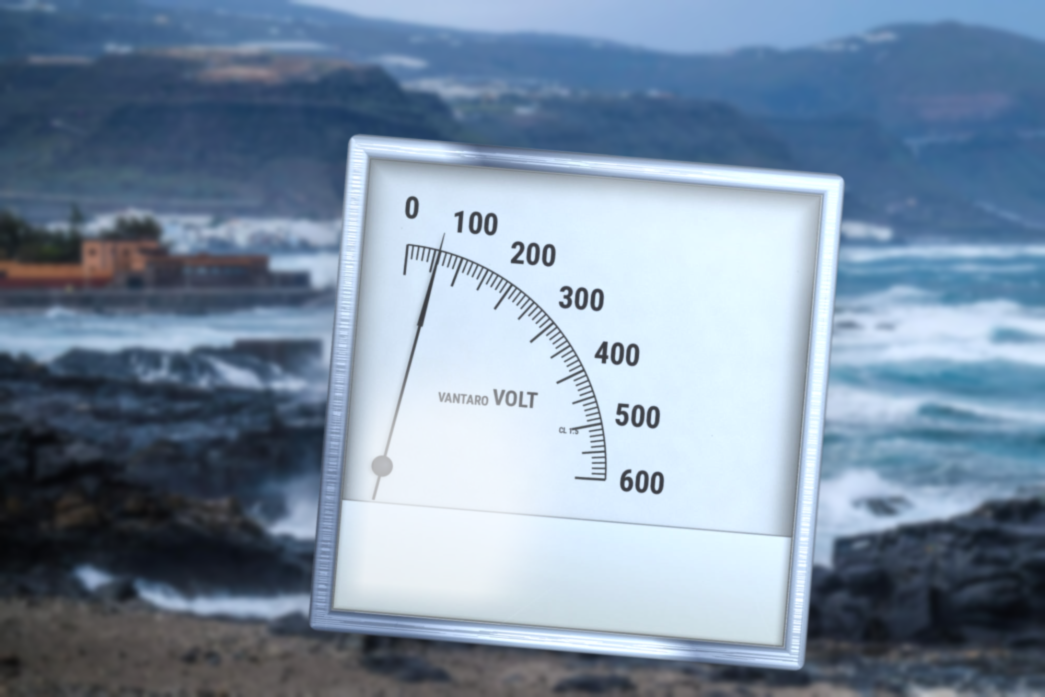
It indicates {"value": 60, "unit": "V"}
